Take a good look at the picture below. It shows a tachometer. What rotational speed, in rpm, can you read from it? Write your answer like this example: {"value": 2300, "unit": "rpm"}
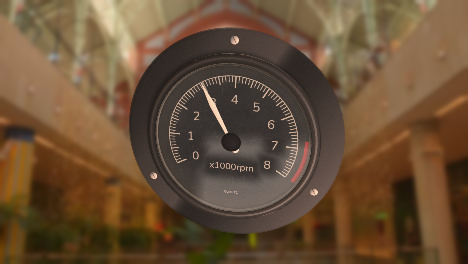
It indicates {"value": 3000, "unit": "rpm"}
